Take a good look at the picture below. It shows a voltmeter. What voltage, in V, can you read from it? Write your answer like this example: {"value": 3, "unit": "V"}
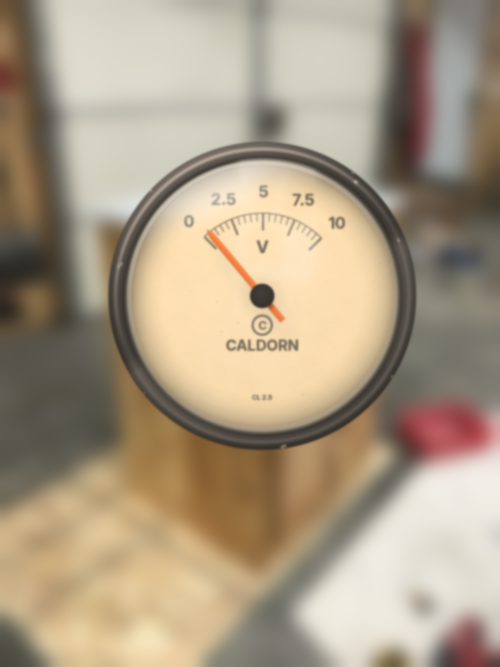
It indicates {"value": 0.5, "unit": "V"}
